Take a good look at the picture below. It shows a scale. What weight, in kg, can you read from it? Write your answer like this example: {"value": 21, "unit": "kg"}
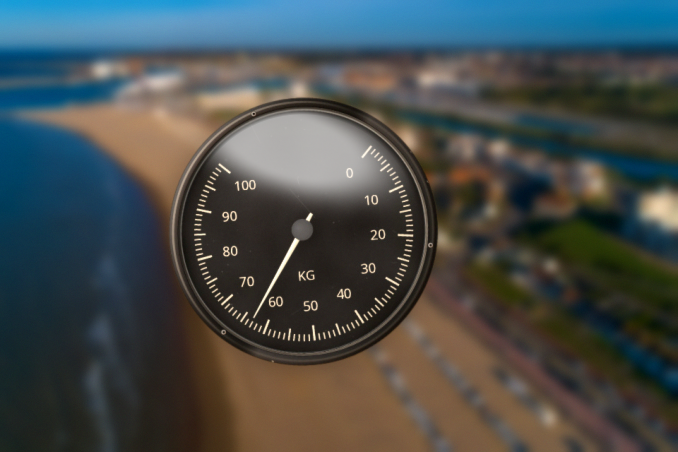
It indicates {"value": 63, "unit": "kg"}
